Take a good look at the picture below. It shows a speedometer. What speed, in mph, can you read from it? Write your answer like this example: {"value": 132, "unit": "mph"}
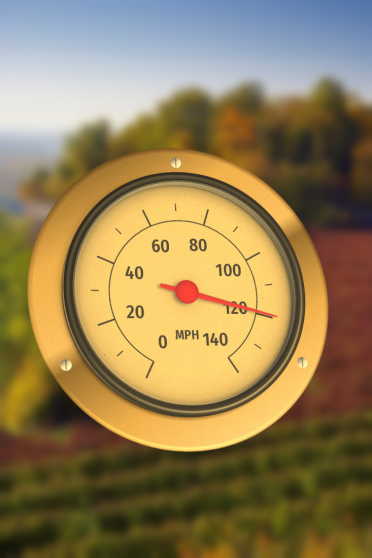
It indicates {"value": 120, "unit": "mph"}
